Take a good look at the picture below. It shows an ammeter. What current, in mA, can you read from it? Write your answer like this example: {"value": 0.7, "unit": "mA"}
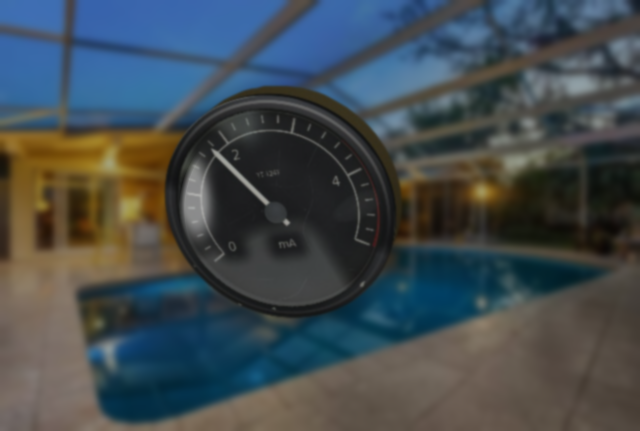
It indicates {"value": 1.8, "unit": "mA"}
